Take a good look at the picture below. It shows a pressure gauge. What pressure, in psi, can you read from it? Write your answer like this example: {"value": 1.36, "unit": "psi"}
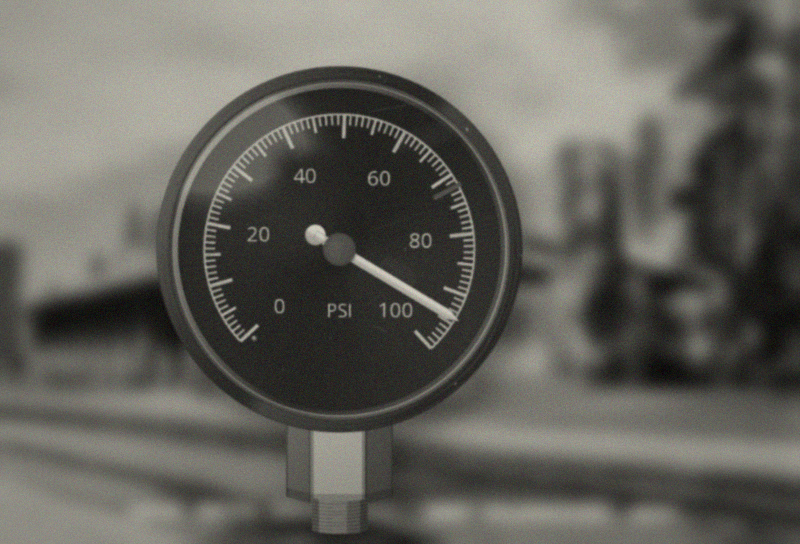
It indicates {"value": 94, "unit": "psi"}
